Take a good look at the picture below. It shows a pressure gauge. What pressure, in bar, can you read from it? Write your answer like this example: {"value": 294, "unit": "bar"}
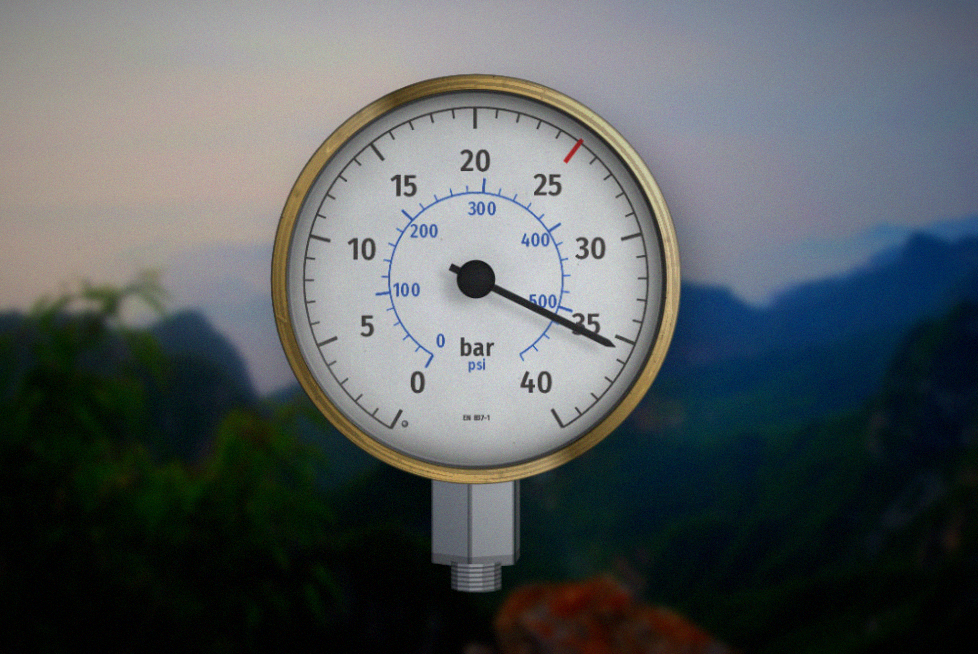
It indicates {"value": 35.5, "unit": "bar"}
